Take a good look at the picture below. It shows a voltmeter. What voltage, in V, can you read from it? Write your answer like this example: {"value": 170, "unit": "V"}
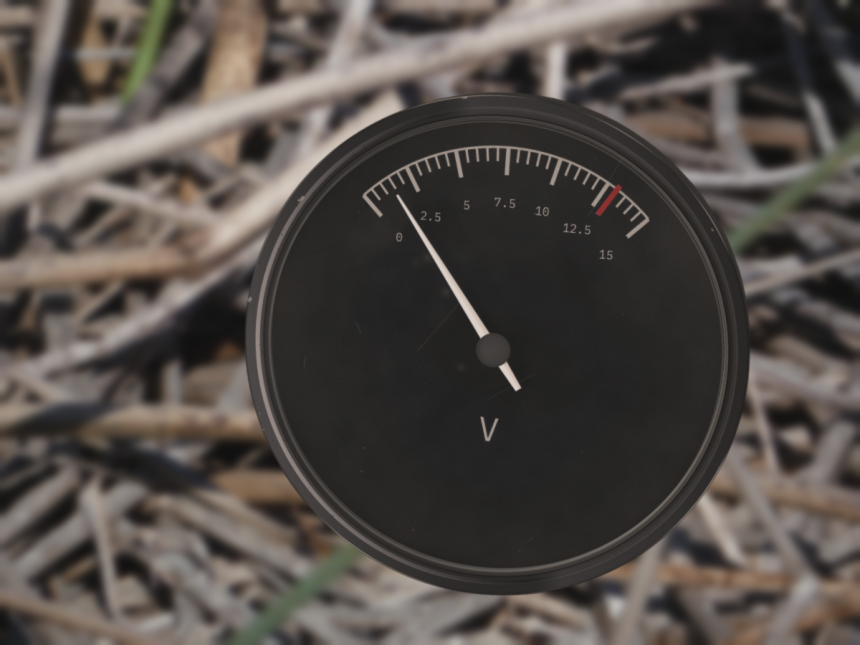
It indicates {"value": 1.5, "unit": "V"}
